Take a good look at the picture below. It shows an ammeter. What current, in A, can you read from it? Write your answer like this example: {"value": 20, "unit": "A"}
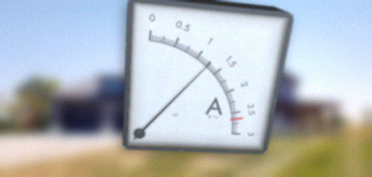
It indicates {"value": 1.25, "unit": "A"}
